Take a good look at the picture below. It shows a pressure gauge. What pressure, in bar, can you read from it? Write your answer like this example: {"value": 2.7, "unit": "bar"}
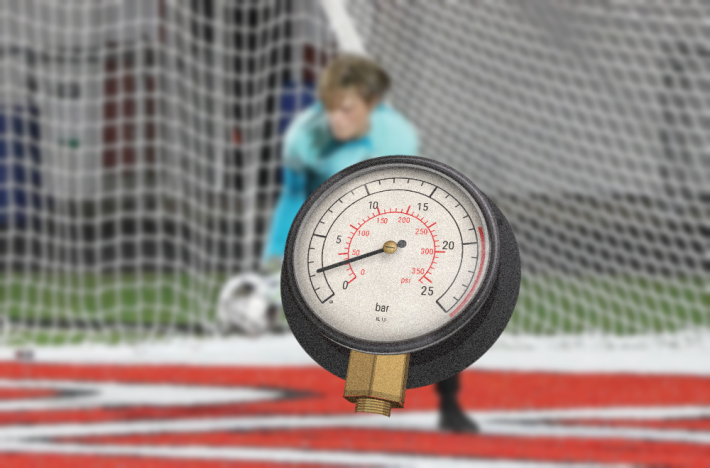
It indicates {"value": 2, "unit": "bar"}
